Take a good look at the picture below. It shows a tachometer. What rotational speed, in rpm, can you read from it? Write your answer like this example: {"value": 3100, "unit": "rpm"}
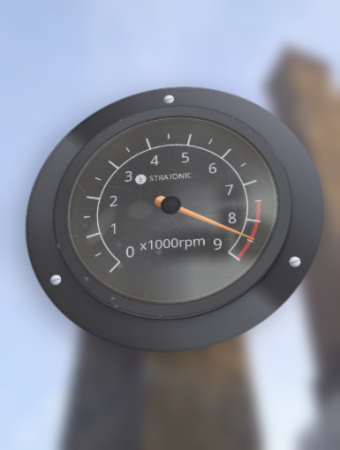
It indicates {"value": 8500, "unit": "rpm"}
